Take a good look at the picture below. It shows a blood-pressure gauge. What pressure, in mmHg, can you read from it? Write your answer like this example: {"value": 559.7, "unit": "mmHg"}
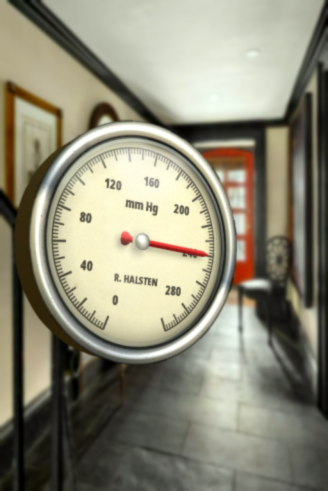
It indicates {"value": 240, "unit": "mmHg"}
